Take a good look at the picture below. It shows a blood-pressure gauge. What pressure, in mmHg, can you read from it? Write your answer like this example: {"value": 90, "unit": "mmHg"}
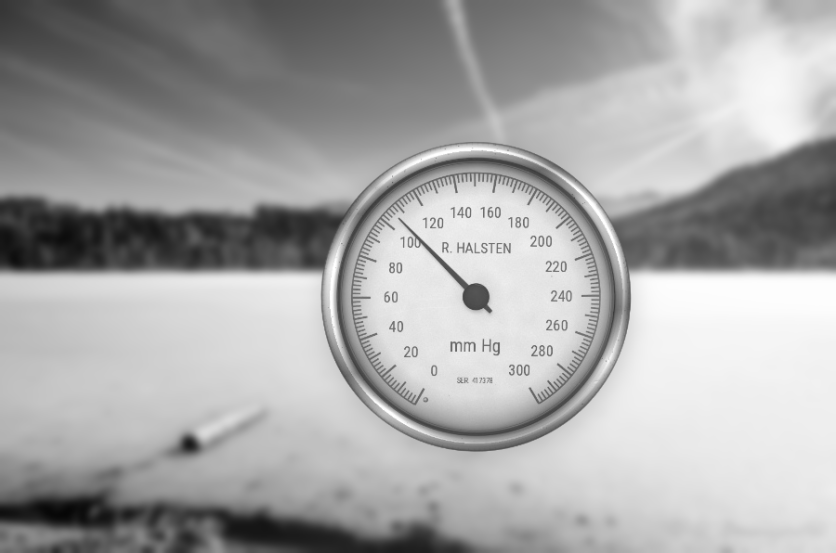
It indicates {"value": 106, "unit": "mmHg"}
